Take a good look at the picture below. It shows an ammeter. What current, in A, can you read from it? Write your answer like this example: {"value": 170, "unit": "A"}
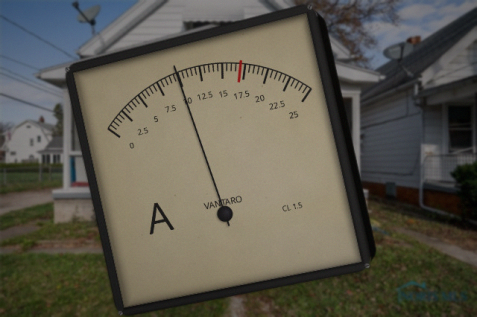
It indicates {"value": 10, "unit": "A"}
